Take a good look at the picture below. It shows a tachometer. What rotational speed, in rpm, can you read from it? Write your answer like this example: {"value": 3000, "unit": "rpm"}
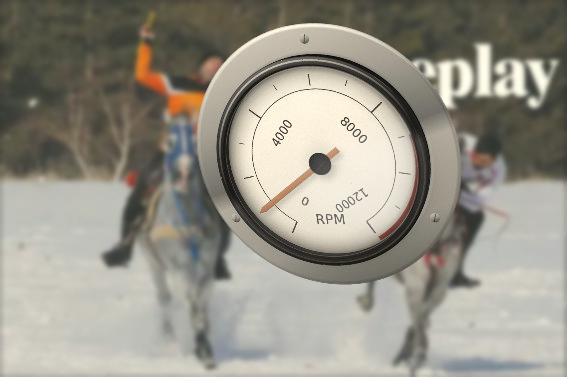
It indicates {"value": 1000, "unit": "rpm"}
